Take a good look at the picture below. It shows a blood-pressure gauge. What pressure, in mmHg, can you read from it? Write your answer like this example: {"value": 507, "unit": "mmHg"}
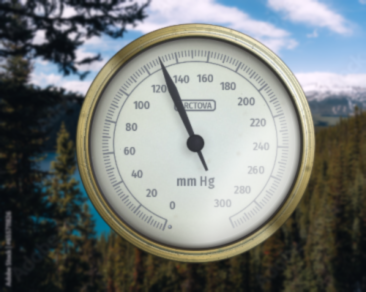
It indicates {"value": 130, "unit": "mmHg"}
